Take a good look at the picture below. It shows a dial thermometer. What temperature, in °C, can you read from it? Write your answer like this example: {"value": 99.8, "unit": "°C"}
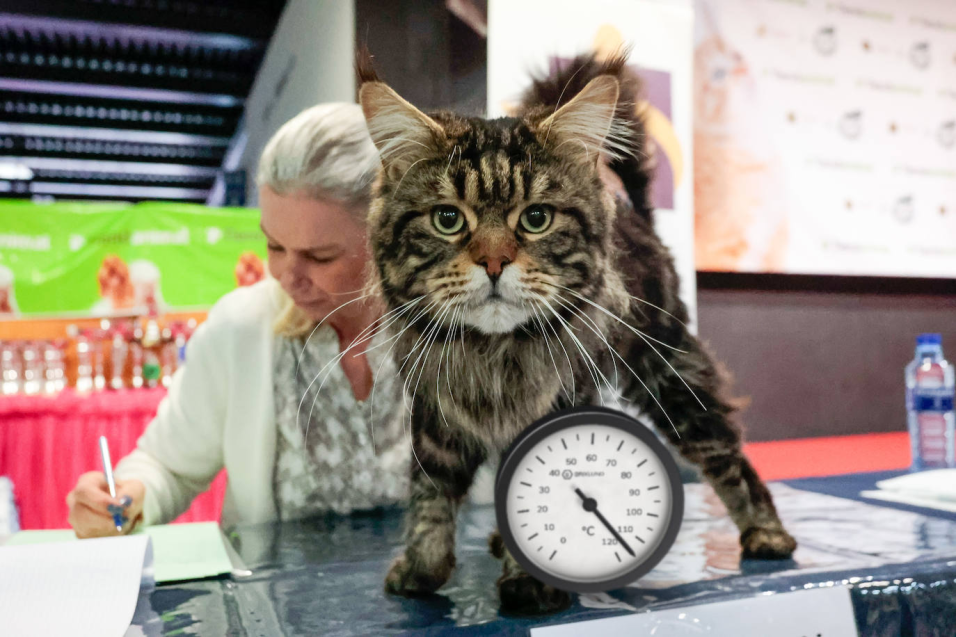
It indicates {"value": 115, "unit": "°C"}
